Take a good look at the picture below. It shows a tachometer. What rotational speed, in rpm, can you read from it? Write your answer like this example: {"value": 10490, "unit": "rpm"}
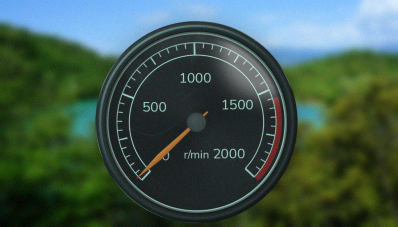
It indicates {"value": 25, "unit": "rpm"}
